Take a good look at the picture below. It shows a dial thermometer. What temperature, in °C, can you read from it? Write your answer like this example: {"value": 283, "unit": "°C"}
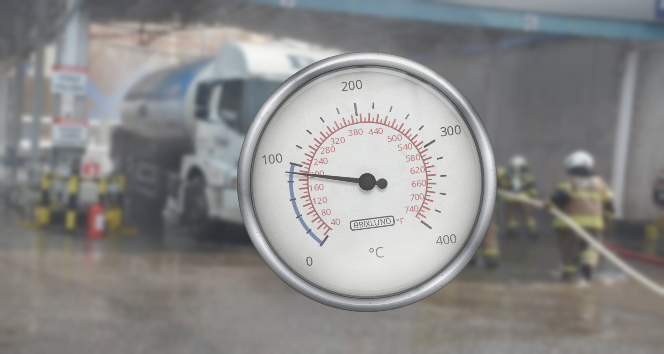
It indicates {"value": 90, "unit": "°C"}
